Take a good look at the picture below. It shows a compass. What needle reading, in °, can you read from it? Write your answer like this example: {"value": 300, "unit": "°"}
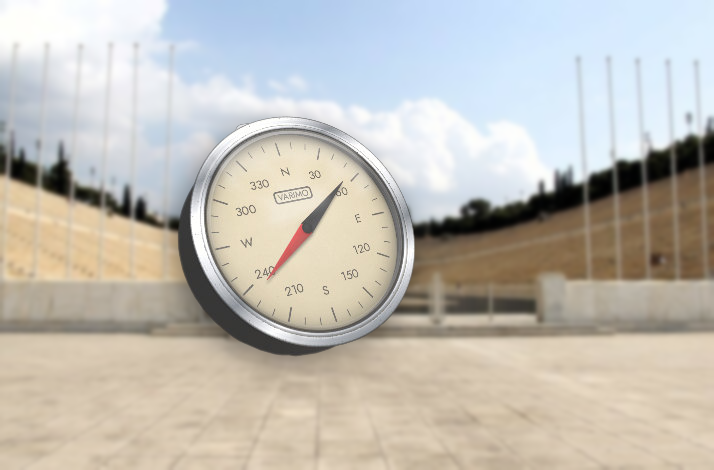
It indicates {"value": 235, "unit": "°"}
